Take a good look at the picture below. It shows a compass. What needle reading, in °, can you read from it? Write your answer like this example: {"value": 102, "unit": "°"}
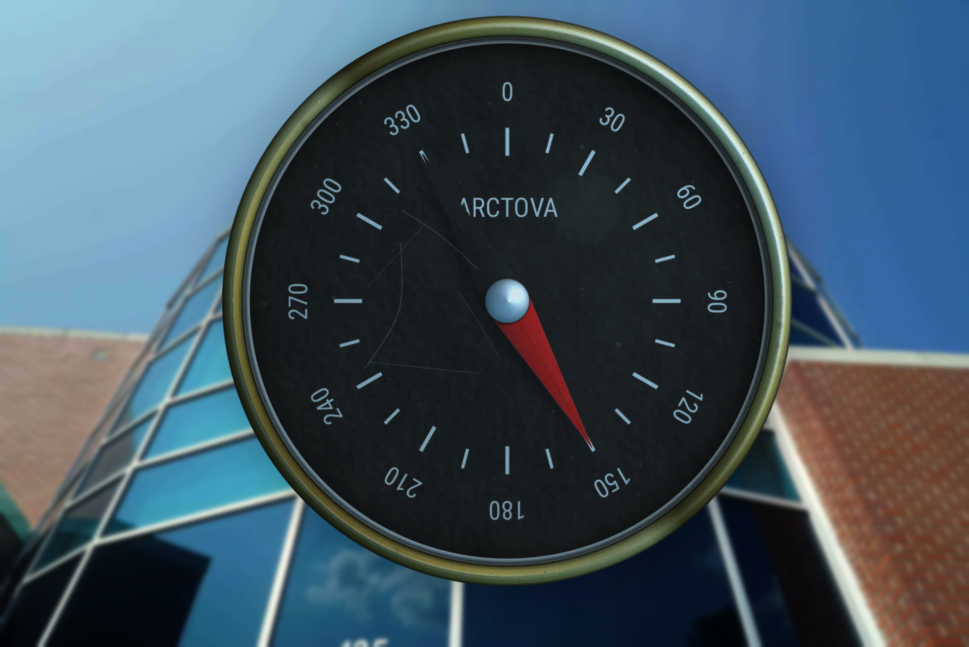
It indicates {"value": 150, "unit": "°"}
